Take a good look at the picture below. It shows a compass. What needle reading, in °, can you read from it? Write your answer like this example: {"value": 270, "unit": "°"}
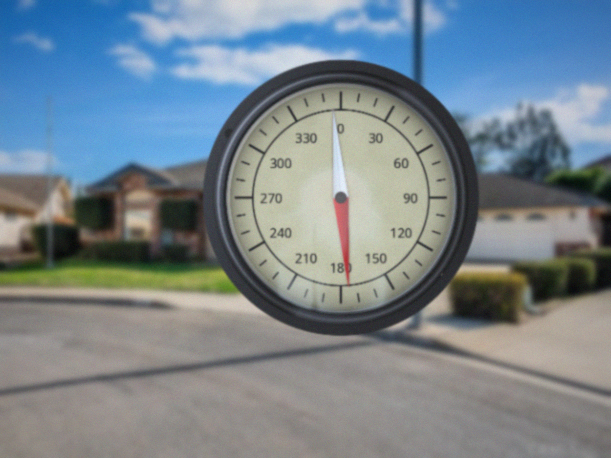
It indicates {"value": 175, "unit": "°"}
